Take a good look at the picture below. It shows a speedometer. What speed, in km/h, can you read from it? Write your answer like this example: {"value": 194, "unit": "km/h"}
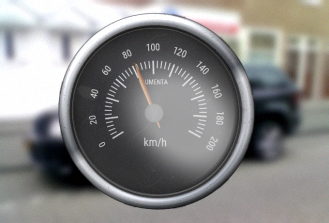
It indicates {"value": 84, "unit": "km/h"}
